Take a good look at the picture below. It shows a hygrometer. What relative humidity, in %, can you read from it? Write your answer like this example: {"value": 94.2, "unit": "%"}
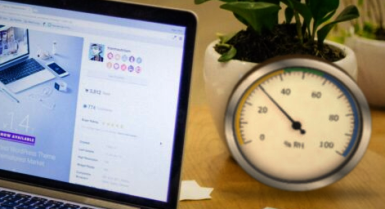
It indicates {"value": 30, "unit": "%"}
